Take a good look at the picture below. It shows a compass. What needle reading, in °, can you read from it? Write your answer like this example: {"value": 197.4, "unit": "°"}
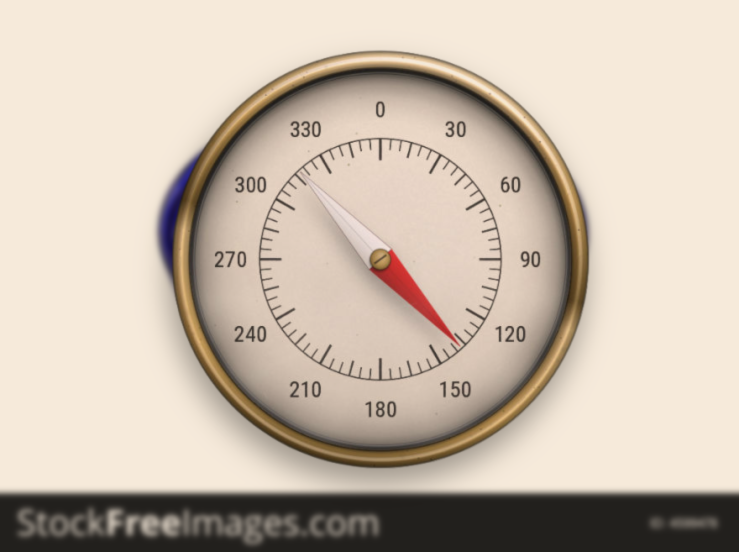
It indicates {"value": 137.5, "unit": "°"}
